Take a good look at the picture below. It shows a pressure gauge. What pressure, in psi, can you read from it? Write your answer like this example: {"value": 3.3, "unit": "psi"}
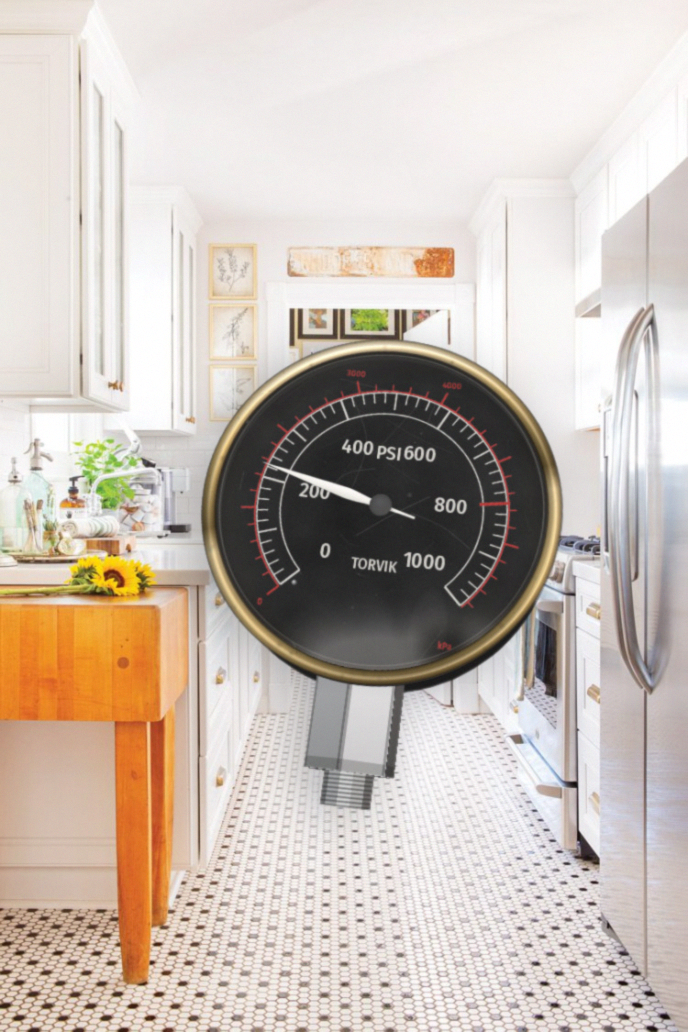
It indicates {"value": 220, "unit": "psi"}
